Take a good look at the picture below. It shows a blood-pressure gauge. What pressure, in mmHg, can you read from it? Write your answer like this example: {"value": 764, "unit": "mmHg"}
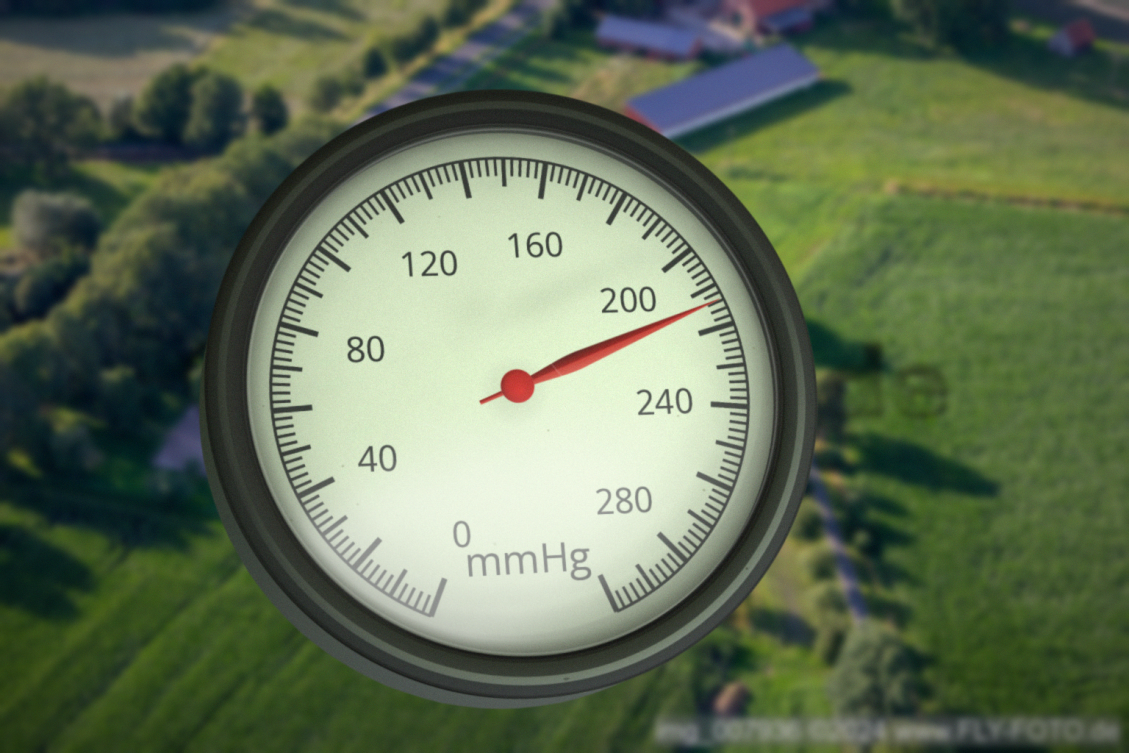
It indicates {"value": 214, "unit": "mmHg"}
